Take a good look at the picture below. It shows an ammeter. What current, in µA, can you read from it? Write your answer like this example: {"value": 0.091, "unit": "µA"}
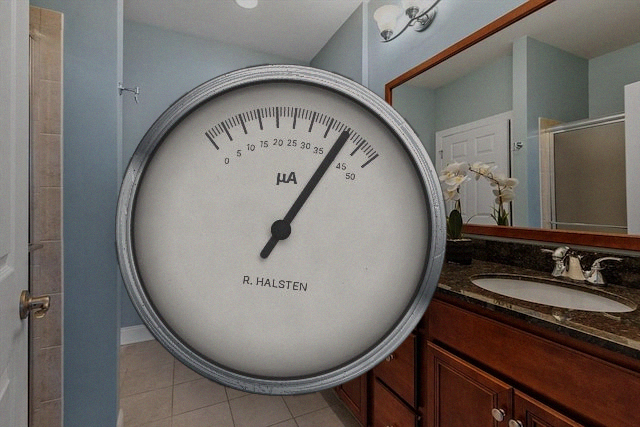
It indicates {"value": 40, "unit": "µA"}
